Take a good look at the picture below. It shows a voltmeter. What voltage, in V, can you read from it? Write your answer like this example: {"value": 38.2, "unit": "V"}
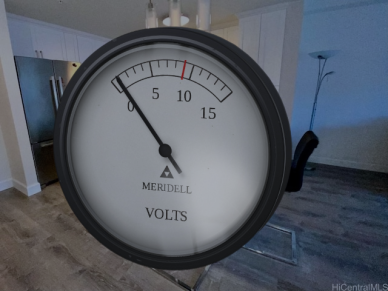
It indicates {"value": 1, "unit": "V"}
